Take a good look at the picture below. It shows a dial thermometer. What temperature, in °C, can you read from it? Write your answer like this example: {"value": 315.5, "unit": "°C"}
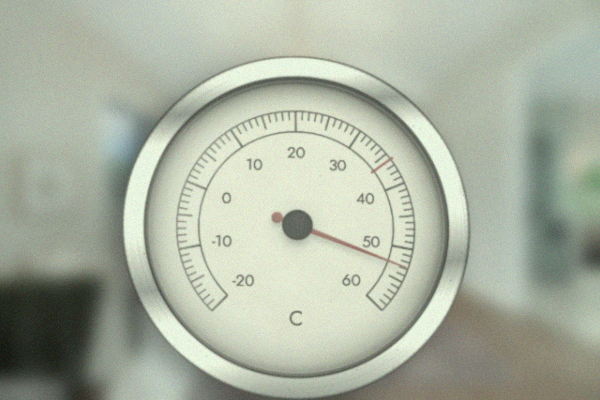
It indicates {"value": 53, "unit": "°C"}
